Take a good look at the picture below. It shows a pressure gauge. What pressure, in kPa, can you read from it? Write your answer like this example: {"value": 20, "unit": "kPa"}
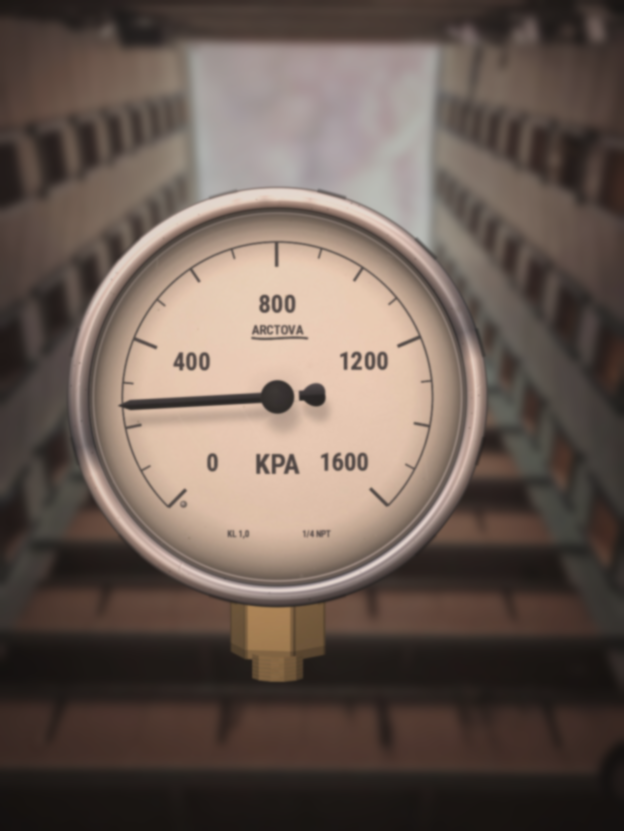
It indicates {"value": 250, "unit": "kPa"}
